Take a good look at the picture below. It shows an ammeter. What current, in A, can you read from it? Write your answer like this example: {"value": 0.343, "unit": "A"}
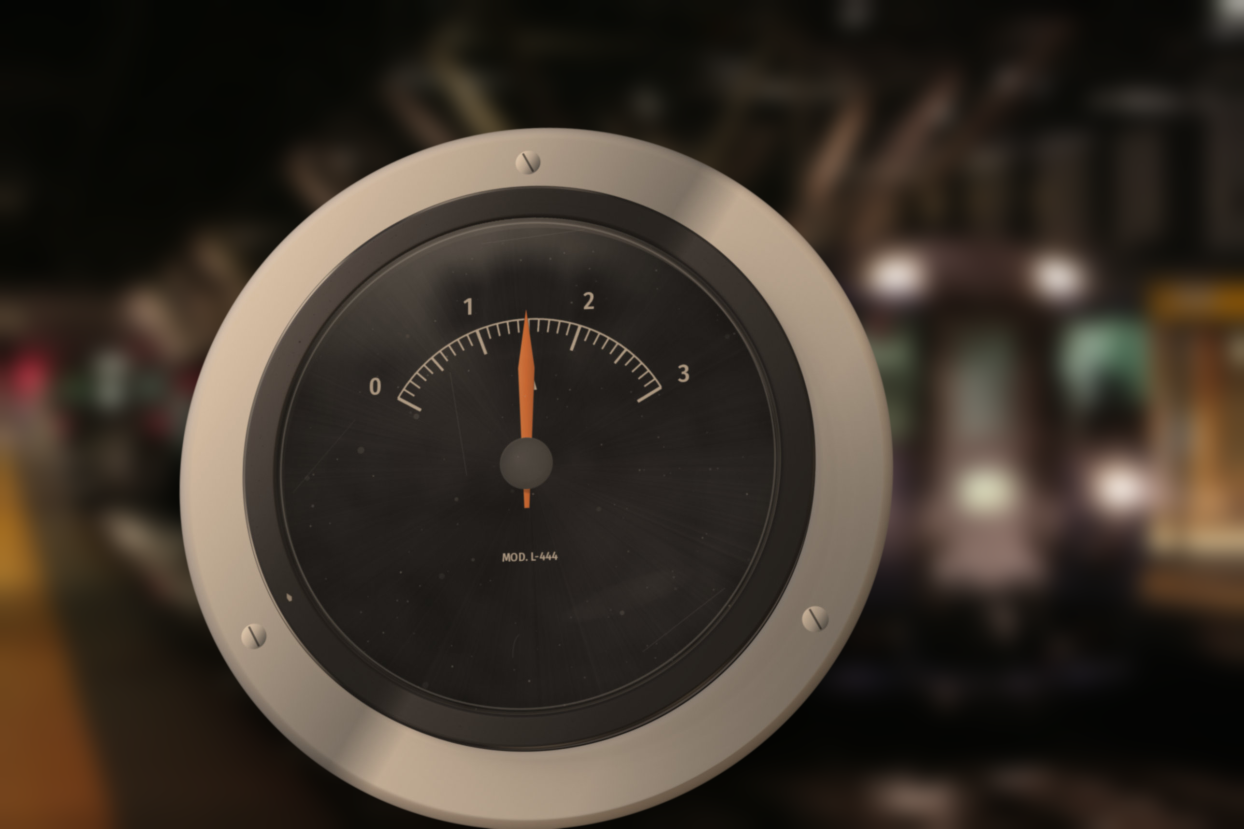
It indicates {"value": 1.5, "unit": "A"}
